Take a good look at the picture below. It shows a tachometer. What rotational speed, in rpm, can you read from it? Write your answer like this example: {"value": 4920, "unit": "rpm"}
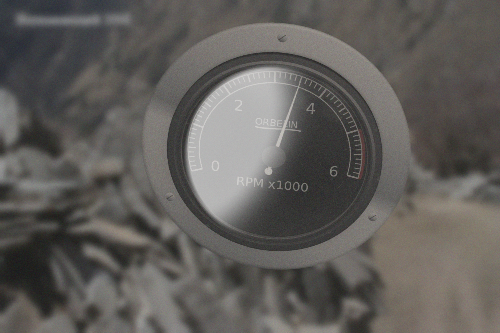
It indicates {"value": 3500, "unit": "rpm"}
